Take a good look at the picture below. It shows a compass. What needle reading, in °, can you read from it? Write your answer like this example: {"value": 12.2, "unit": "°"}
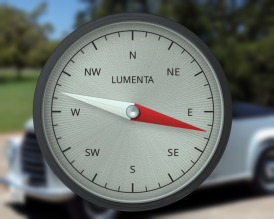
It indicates {"value": 105, "unit": "°"}
